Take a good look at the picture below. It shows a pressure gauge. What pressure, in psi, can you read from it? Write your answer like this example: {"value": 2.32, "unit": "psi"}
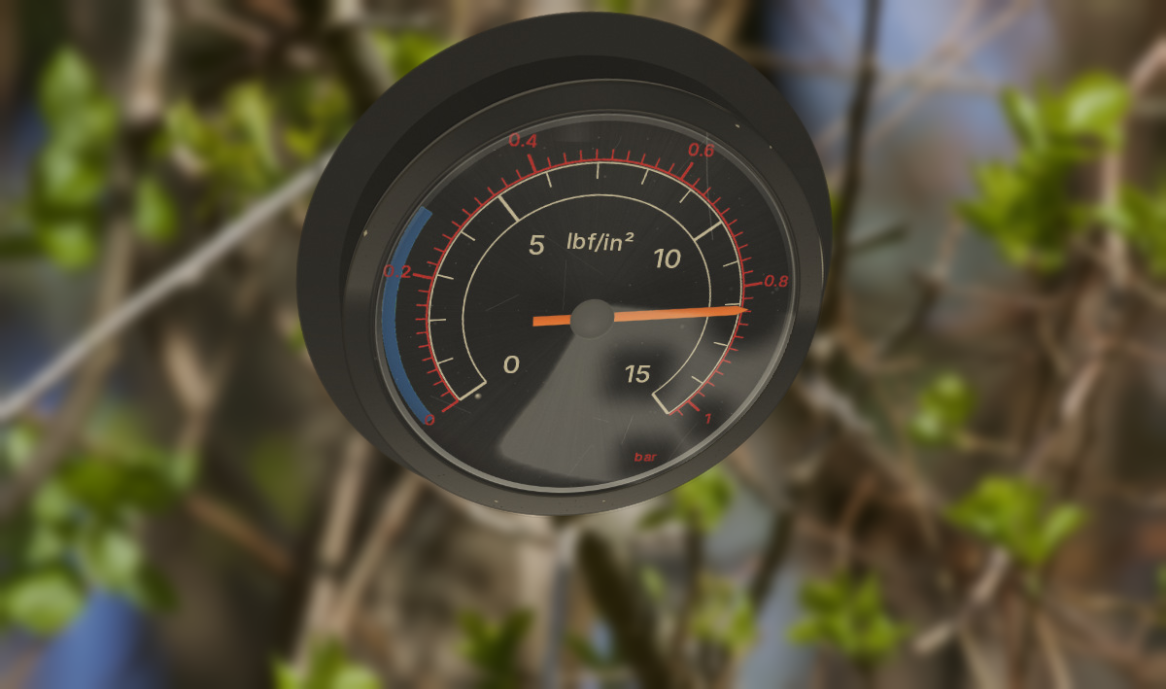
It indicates {"value": 12, "unit": "psi"}
